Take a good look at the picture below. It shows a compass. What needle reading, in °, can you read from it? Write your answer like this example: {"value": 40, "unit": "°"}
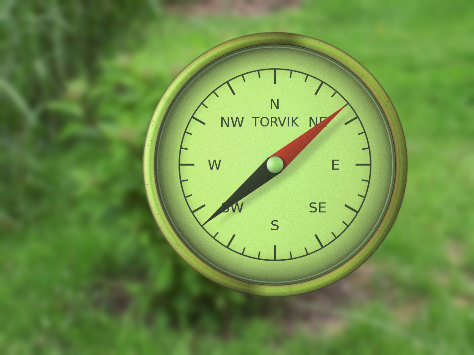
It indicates {"value": 50, "unit": "°"}
